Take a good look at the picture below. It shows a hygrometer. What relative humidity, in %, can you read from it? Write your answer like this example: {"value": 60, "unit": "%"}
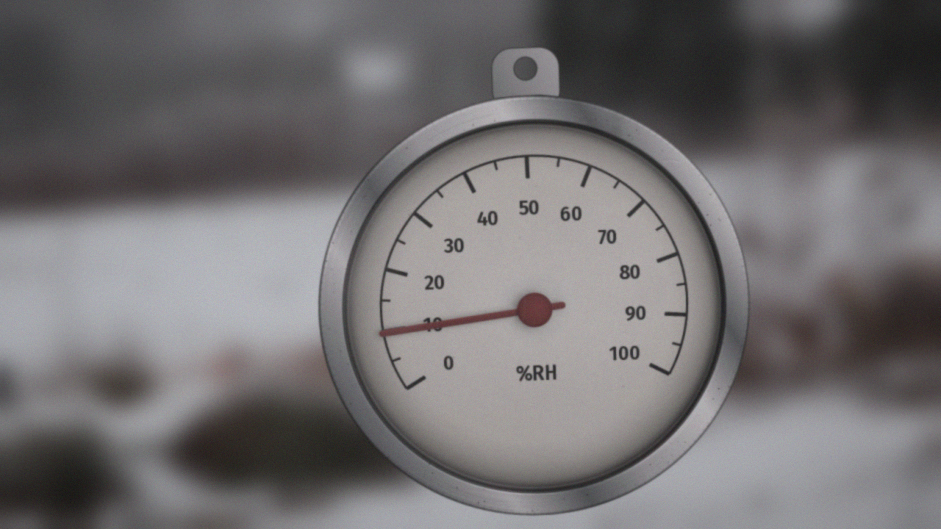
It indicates {"value": 10, "unit": "%"}
